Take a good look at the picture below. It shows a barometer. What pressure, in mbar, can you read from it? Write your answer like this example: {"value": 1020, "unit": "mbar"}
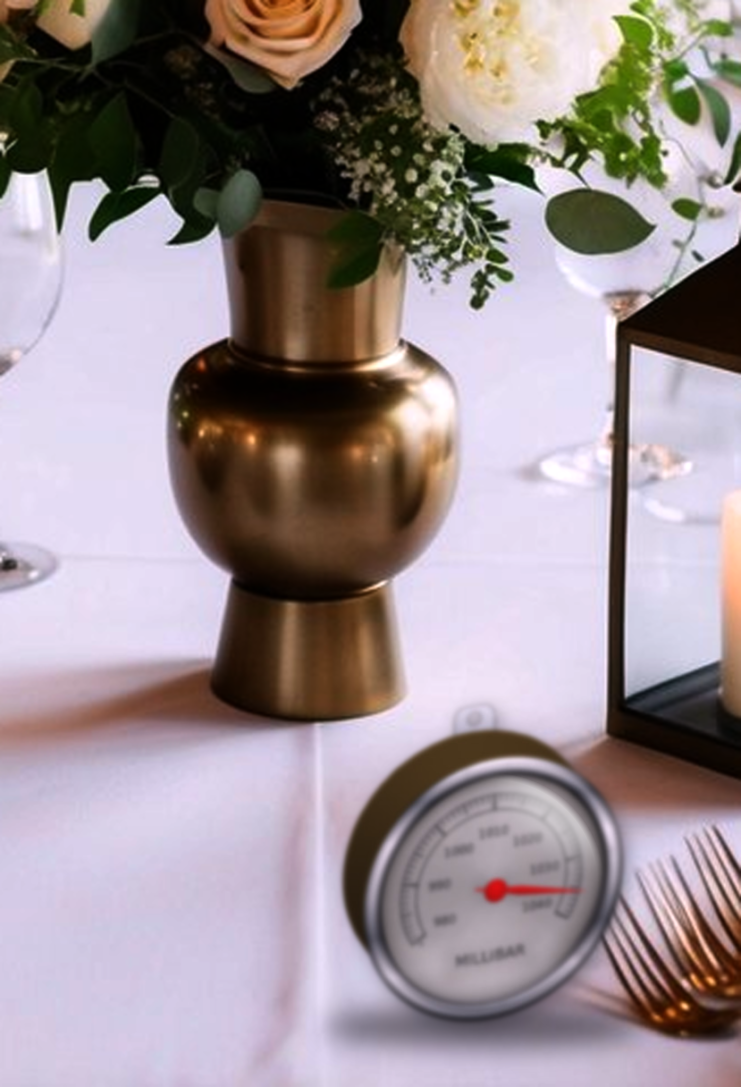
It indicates {"value": 1035, "unit": "mbar"}
